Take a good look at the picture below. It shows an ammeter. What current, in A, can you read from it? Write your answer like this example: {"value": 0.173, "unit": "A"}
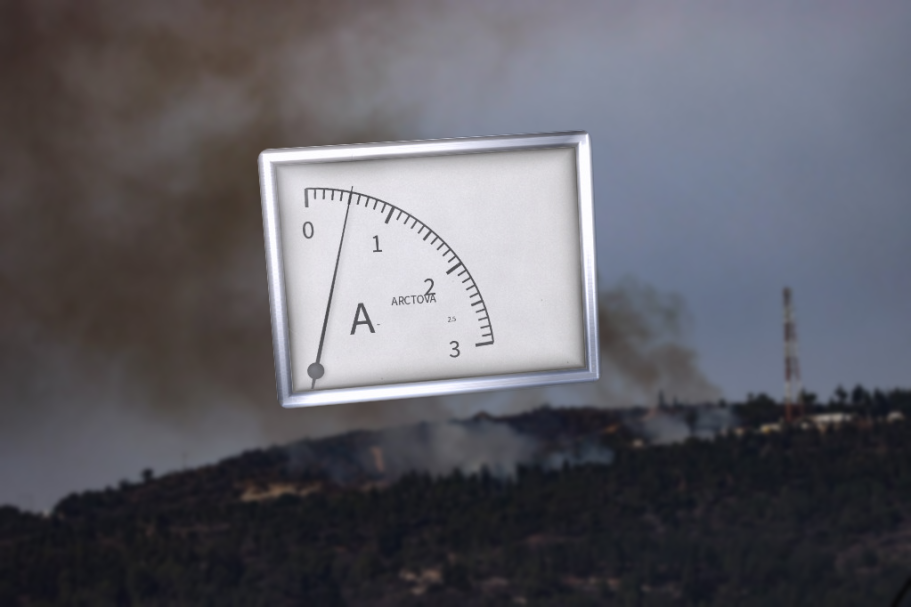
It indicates {"value": 0.5, "unit": "A"}
